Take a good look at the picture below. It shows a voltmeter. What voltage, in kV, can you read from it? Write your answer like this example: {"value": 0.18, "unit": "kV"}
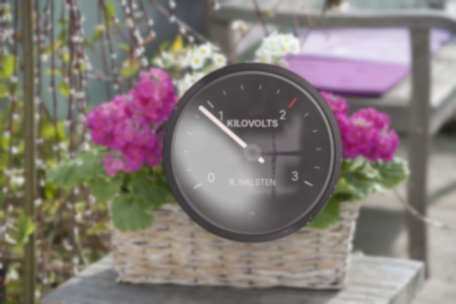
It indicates {"value": 0.9, "unit": "kV"}
